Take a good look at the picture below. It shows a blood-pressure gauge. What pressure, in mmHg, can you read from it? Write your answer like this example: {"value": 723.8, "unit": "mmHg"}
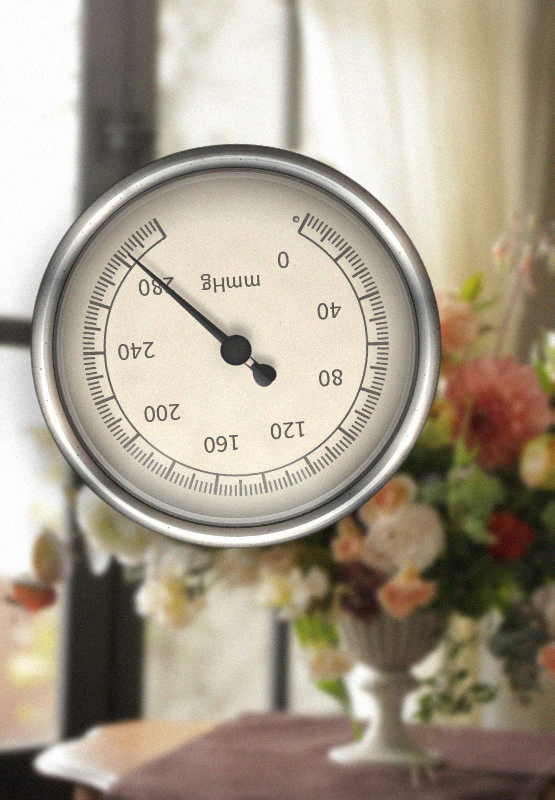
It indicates {"value": 284, "unit": "mmHg"}
